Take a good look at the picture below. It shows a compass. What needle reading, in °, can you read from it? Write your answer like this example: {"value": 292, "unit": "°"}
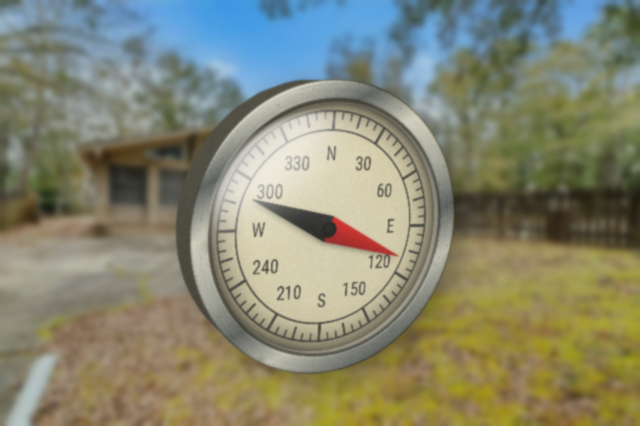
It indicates {"value": 110, "unit": "°"}
